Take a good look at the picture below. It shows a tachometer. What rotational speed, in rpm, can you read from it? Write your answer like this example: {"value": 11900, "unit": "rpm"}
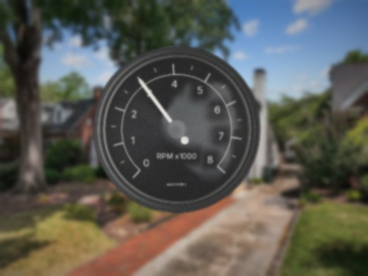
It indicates {"value": 3000, "unit": "rpm"}
